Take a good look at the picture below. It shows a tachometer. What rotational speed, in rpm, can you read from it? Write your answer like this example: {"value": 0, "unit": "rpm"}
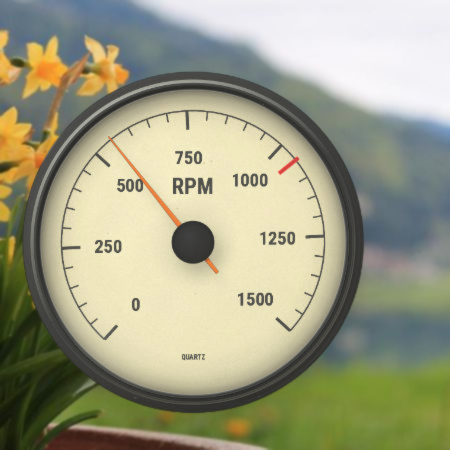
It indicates {"value": 550, "unit": "rpm"}
